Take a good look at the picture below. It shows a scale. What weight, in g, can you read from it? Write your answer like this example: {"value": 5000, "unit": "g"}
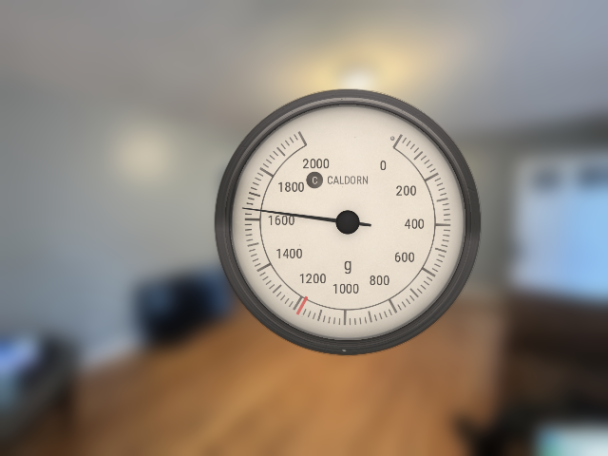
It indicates {"value": 1640, "unit": "g"}
